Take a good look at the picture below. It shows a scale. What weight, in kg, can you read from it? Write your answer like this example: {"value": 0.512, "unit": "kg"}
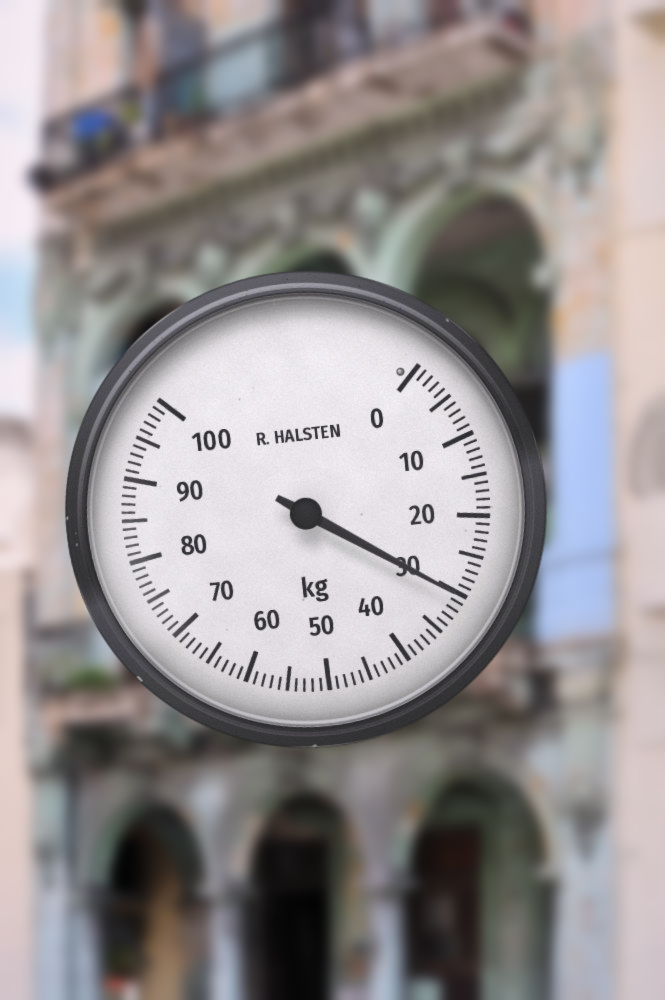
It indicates {"value": 30, "unit": "kg"}
